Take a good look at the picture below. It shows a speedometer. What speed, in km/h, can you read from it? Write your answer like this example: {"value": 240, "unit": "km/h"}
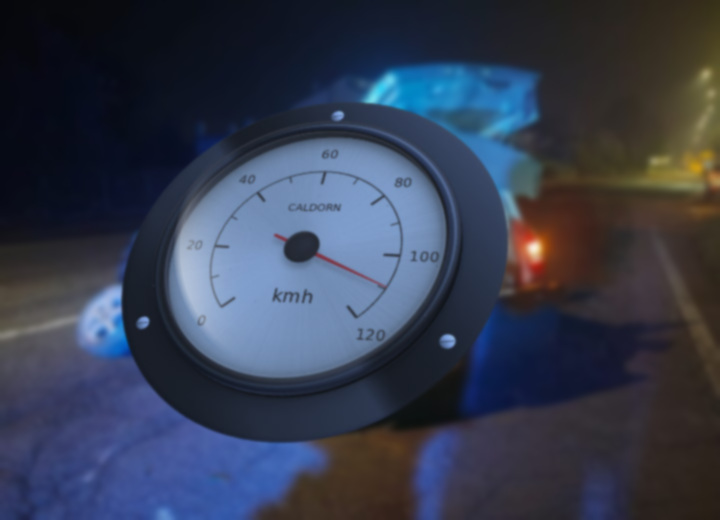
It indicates {"value": 110, "unit": "km/h"}
